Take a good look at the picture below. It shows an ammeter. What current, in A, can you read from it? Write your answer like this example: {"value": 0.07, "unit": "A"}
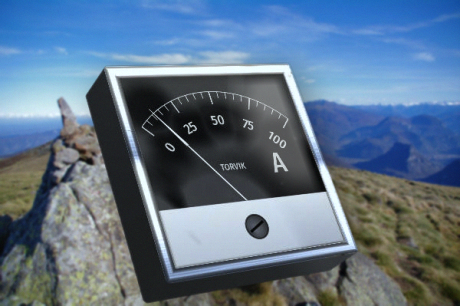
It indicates {"value": 10, "unit": "A"}
